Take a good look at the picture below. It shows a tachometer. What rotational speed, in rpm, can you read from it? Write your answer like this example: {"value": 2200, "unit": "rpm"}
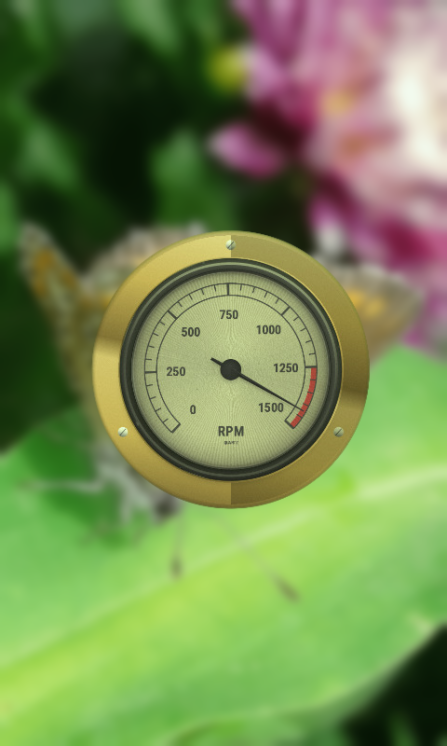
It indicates {"value": 1425, "unit": "rpm"}
